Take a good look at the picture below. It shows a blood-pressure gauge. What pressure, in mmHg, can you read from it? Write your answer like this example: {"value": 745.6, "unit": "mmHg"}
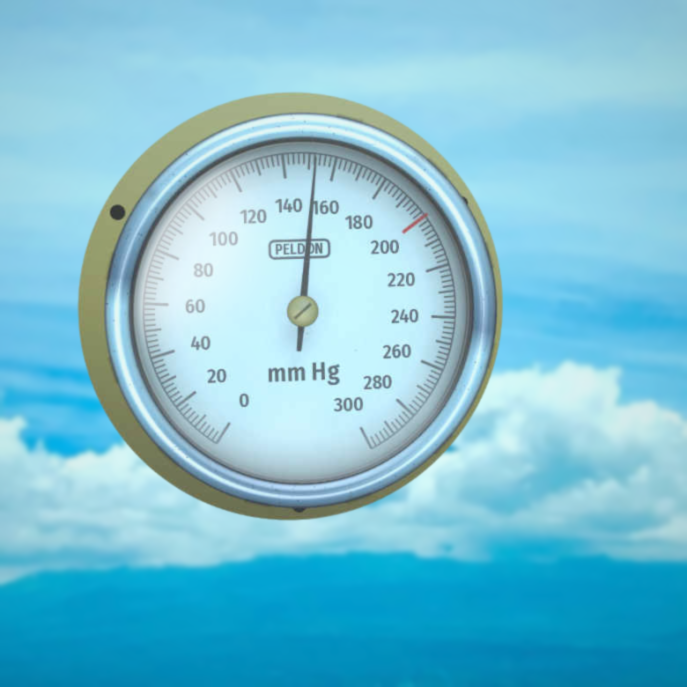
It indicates {"value": 152, "unit": "mmHg"}
